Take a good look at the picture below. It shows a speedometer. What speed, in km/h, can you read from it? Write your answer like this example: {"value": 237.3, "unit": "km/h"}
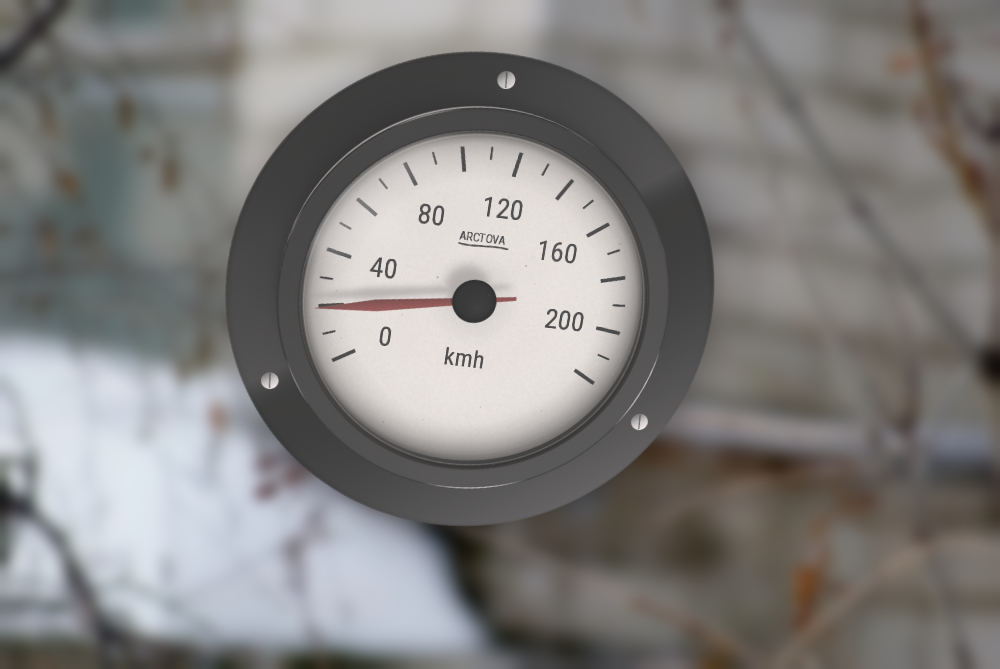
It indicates {"value": 20, "unit": "km/h"}
